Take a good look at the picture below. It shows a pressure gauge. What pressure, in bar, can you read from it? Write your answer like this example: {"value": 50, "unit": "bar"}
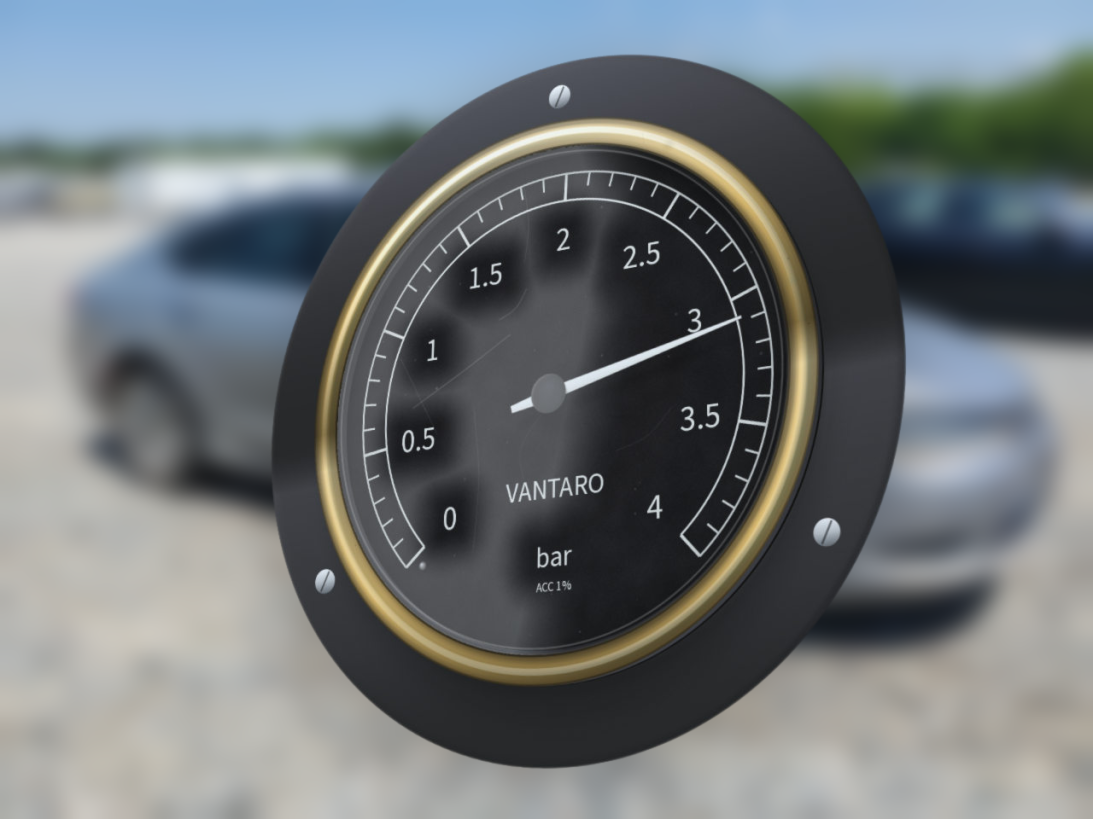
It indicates {"value": 3.1, "unit": "bar"}
